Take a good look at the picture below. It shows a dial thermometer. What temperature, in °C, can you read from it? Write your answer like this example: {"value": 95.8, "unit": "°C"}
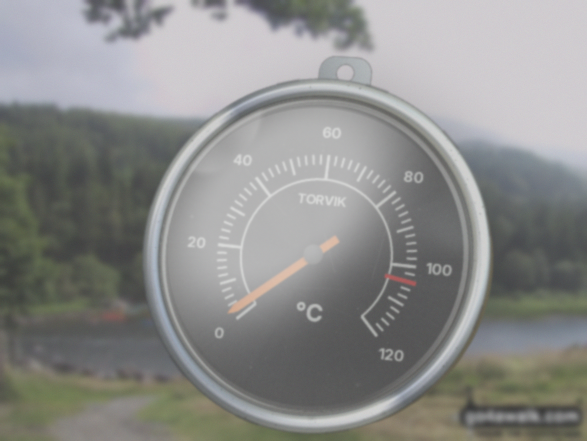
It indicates {"value": 2, "unit": "°C"}
